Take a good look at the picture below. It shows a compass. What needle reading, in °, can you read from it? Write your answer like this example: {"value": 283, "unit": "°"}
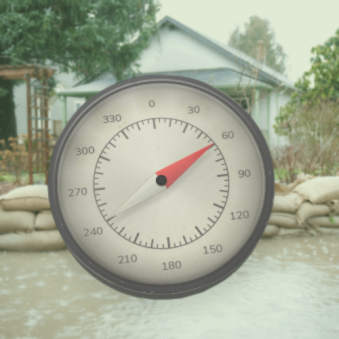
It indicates {"value": 60, "unit": "°"}
